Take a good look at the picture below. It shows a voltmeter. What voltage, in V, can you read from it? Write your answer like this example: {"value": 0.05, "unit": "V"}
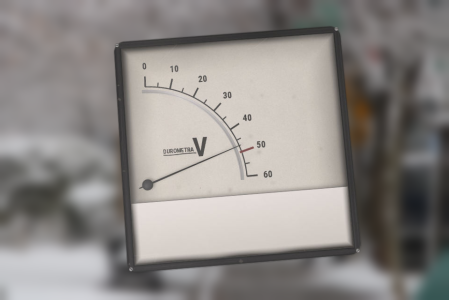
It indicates {"value": 47.5, "unit": "V"}
